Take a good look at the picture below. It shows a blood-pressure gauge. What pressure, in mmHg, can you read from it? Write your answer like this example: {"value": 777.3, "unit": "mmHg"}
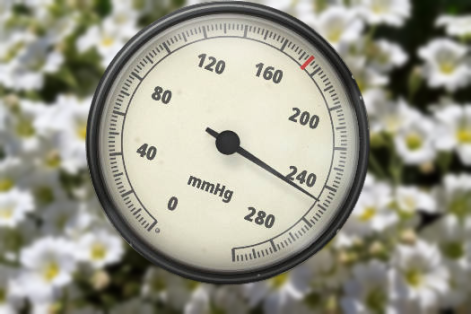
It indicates {"value": 248, "unit": "mmHg"}
